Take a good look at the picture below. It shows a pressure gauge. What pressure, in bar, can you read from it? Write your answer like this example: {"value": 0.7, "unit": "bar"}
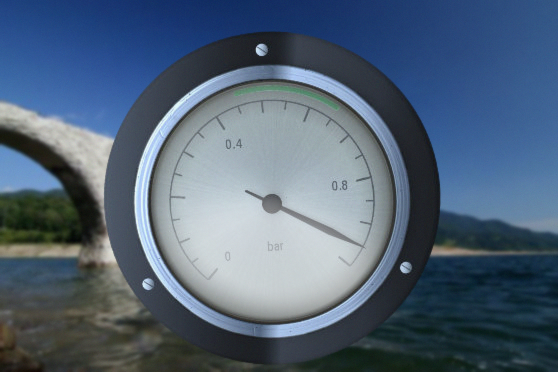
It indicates {"value": 0.95, "unit": "bar"}
